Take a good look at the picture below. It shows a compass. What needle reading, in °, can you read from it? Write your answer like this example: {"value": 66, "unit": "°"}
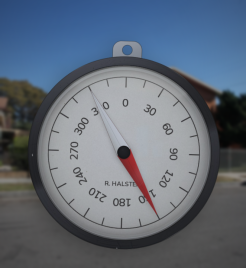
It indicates {"value": 150, "unit": "°"}
